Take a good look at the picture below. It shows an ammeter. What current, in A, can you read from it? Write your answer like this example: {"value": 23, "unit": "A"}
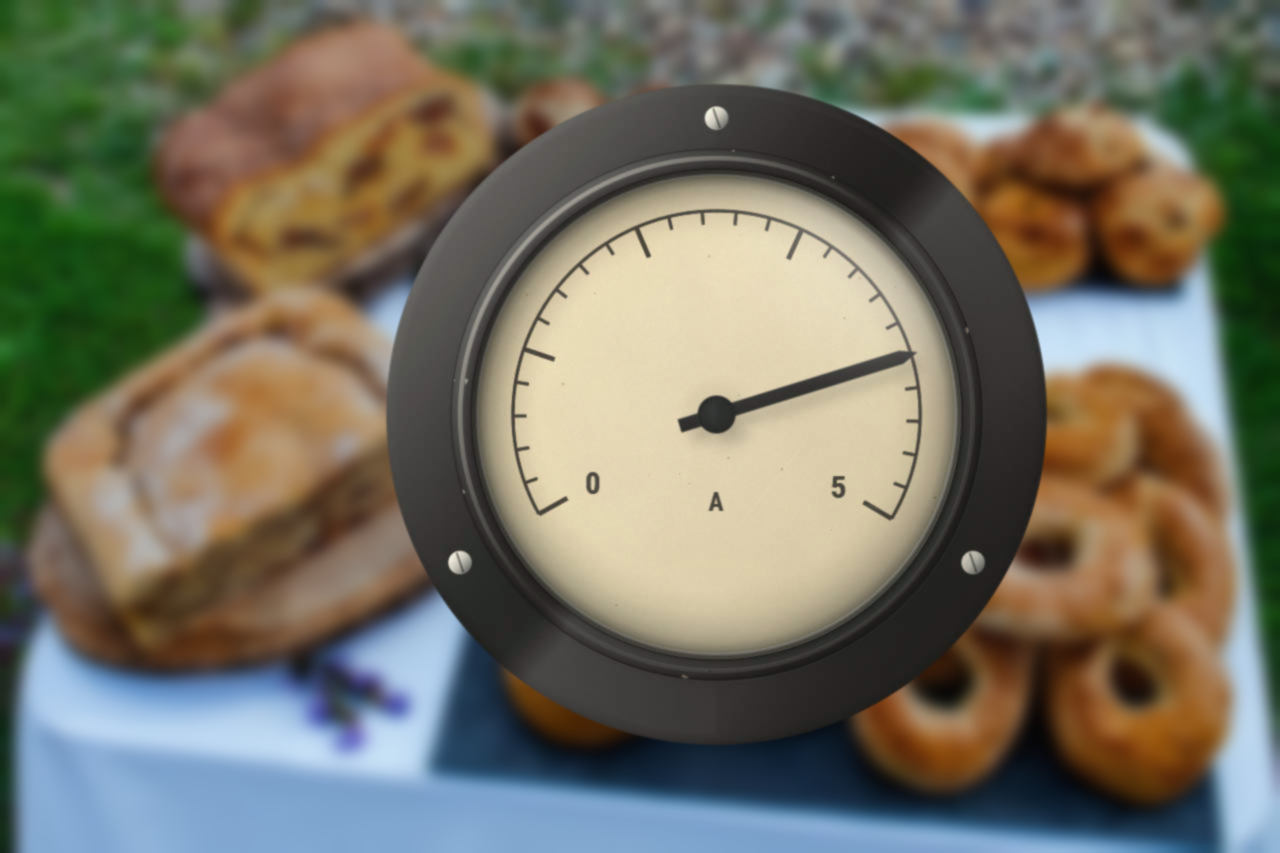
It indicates {"value": 4, "unit": "A"}
